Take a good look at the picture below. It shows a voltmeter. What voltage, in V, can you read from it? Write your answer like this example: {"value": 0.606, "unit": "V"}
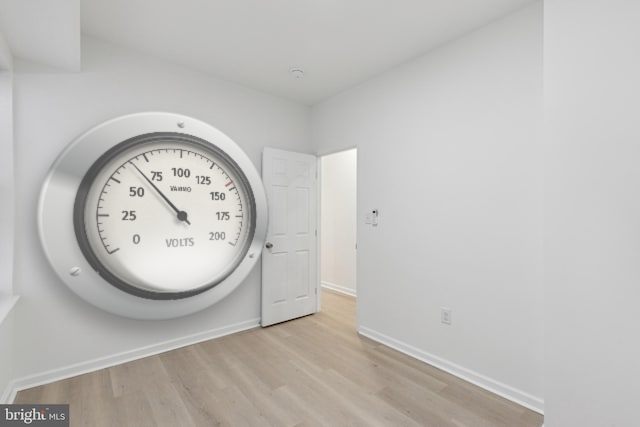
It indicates {"value": 65, "unit": "V"}
